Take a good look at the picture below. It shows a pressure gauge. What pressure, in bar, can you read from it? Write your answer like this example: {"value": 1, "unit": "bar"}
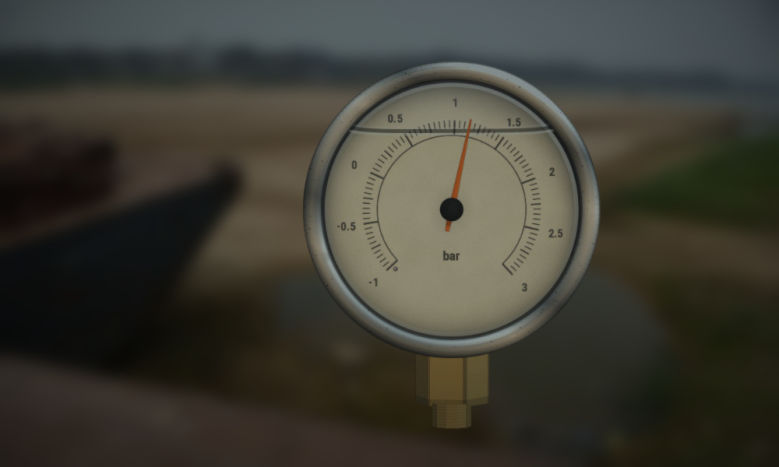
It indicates {"value": 1.15, "unit": "bar"}
